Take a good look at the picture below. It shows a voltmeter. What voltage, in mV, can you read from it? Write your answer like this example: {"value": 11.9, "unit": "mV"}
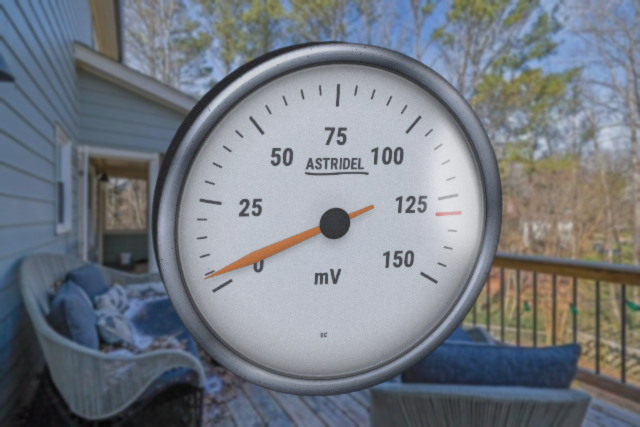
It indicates {"value": 5, "unit": "mV"}
